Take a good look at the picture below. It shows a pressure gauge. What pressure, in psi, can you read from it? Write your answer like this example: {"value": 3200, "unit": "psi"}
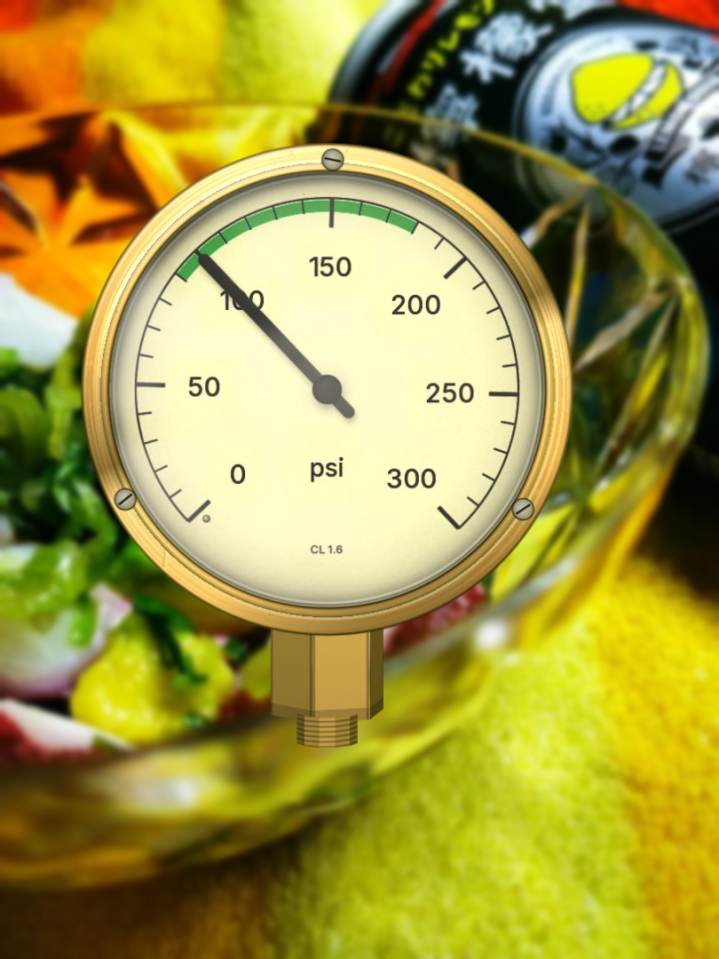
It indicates {"value": 100, "unit": "psi"}
